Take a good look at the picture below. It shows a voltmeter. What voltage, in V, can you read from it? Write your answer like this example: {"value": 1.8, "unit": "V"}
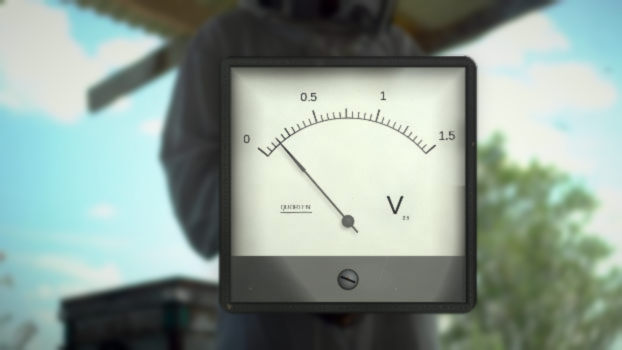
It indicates {"value": 0.15, "unit": "V"}
